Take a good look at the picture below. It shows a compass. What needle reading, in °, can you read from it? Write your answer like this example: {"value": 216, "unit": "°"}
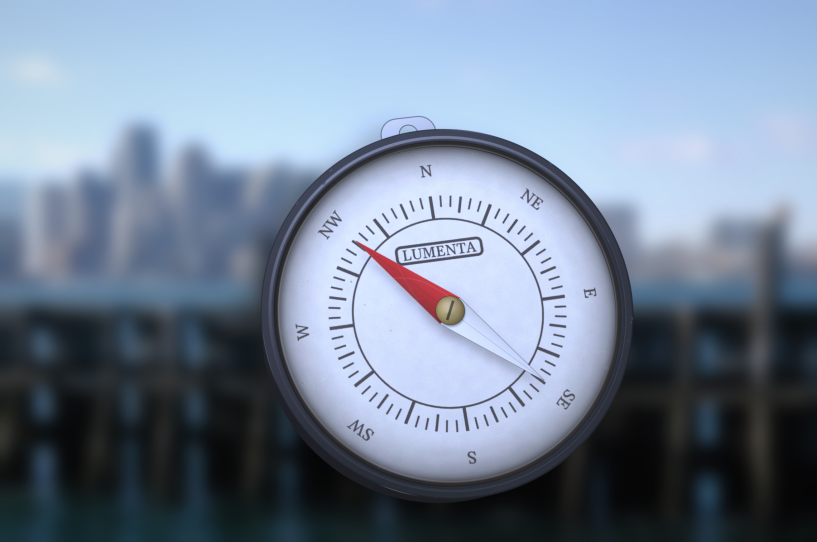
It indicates {"value": 315, "unit": "°"}
